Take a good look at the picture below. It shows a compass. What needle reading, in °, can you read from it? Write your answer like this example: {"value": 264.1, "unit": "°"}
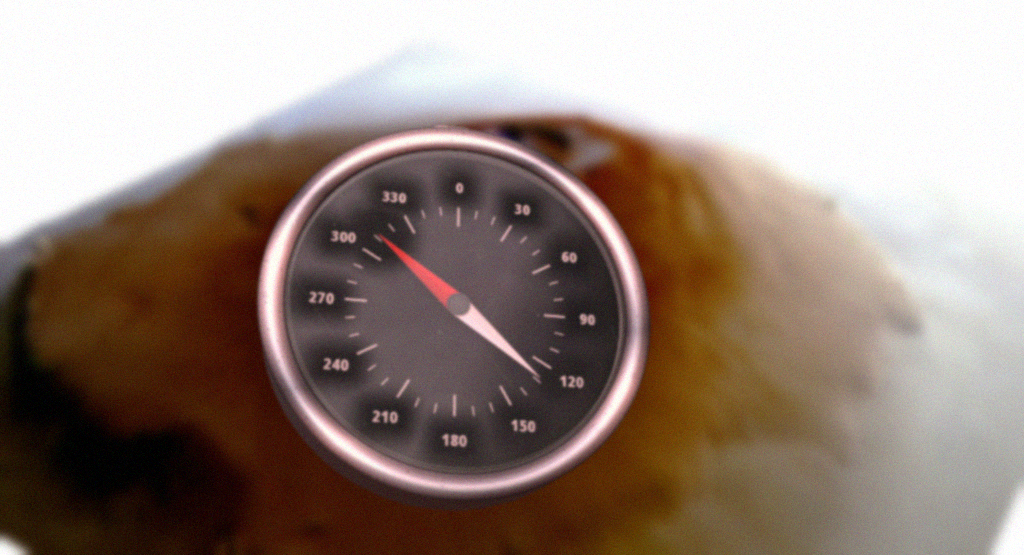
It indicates {"value": 310, "unit": "°"}
